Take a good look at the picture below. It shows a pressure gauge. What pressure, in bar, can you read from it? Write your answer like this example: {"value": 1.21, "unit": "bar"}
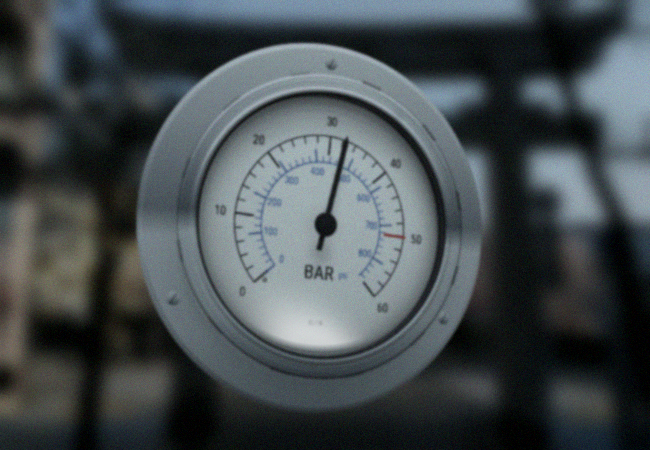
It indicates {"value": 32, "unit": "bar"}
